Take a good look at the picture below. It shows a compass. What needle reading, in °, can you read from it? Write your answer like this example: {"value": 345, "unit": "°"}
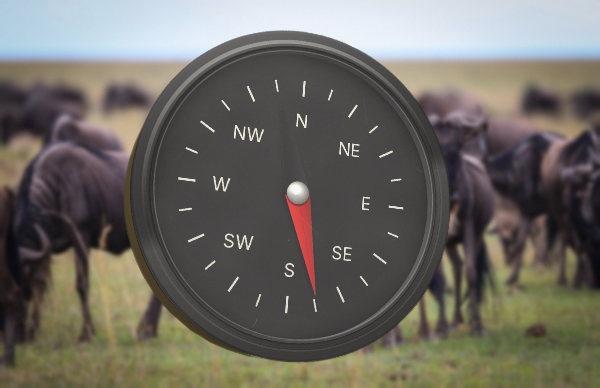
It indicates {"value": 165, "unit": "°"}
